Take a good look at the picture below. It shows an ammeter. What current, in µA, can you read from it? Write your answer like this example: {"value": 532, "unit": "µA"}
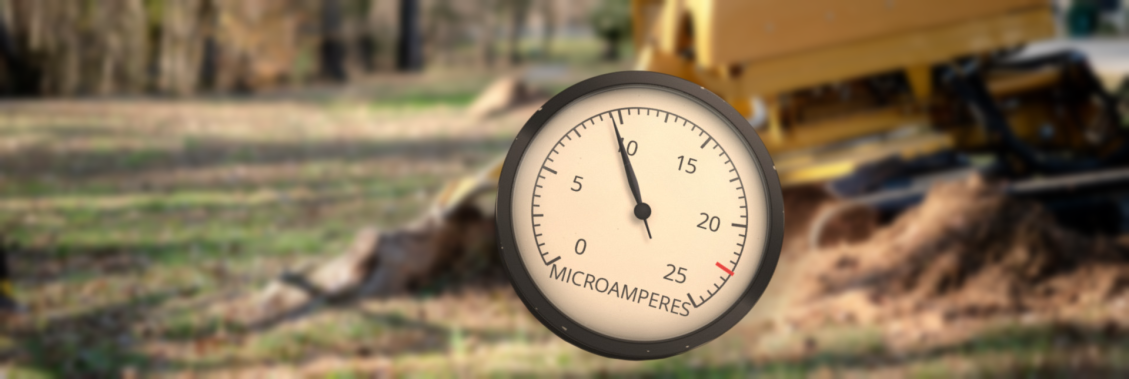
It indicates {"value": 9.5, "unit": "µA"}
